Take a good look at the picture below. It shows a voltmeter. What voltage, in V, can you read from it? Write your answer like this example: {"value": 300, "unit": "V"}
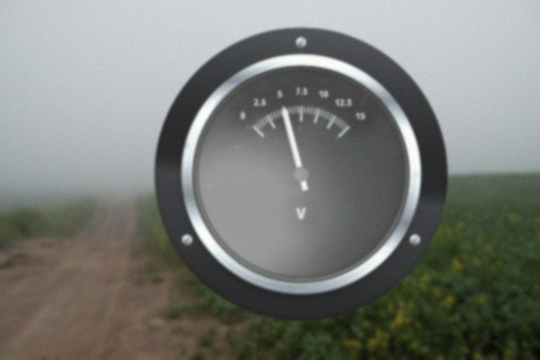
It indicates {"value": 5, "unit": "V"}
